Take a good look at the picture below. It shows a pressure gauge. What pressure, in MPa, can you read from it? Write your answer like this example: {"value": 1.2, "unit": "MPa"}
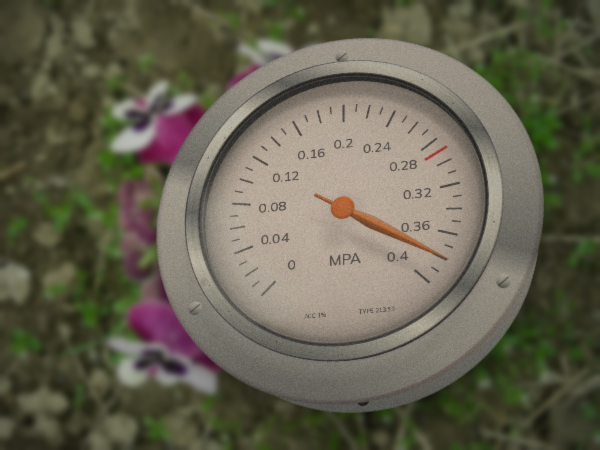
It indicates {"value": 0.38, "unit": "MPa"}
